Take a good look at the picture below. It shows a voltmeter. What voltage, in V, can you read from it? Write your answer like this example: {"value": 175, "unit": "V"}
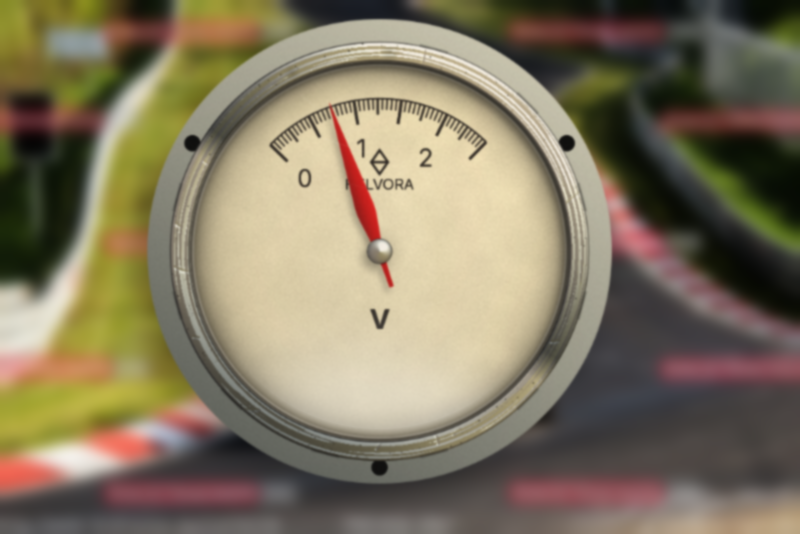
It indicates {"value": 0.75, "unit": "V"}
